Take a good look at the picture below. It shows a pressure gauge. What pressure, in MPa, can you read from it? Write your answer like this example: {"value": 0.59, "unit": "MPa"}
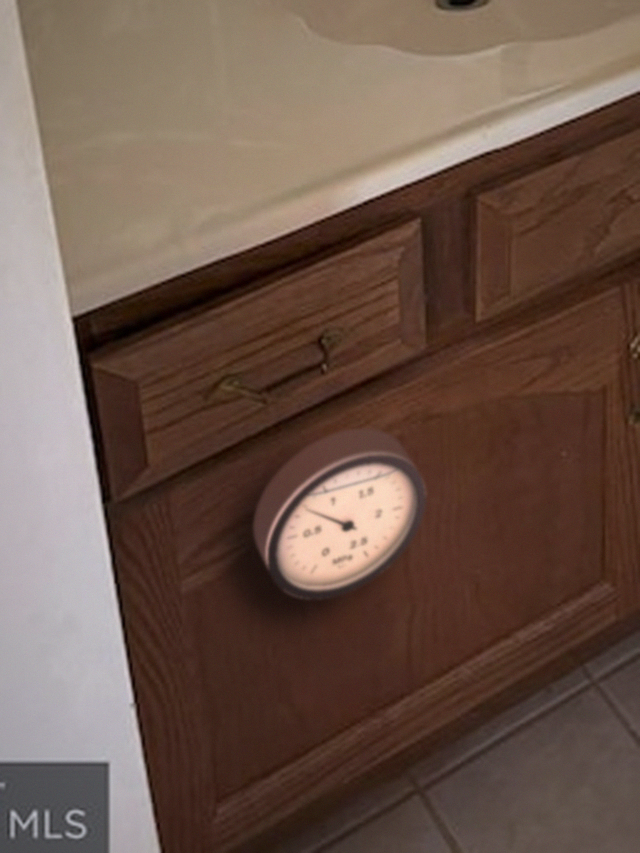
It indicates {"value": 0.8, "unit": "MPa"}
